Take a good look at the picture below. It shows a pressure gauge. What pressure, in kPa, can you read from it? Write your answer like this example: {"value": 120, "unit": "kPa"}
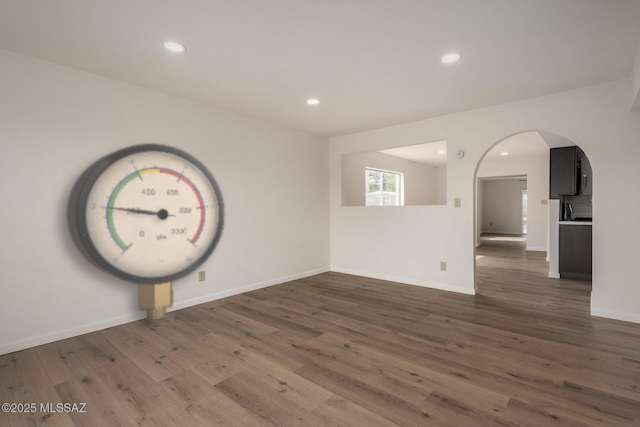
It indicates {"value": 200, "unit": "kPa"}
